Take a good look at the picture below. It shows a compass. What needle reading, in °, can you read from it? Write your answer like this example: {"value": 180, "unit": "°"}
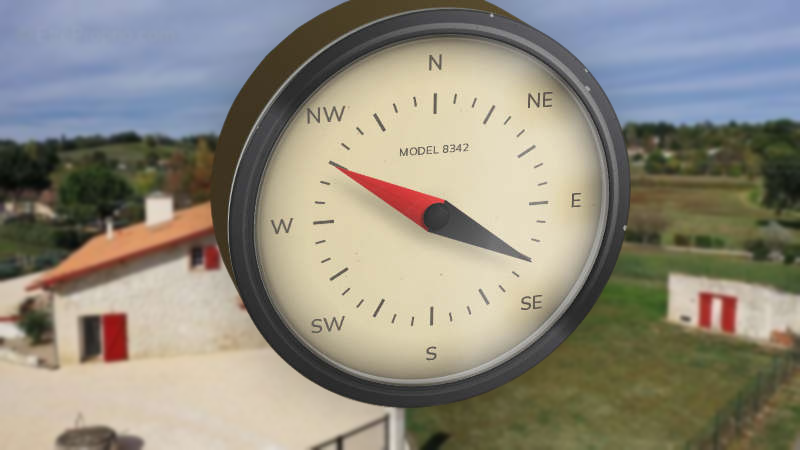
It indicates {"value": 300, "unit": "°"}
